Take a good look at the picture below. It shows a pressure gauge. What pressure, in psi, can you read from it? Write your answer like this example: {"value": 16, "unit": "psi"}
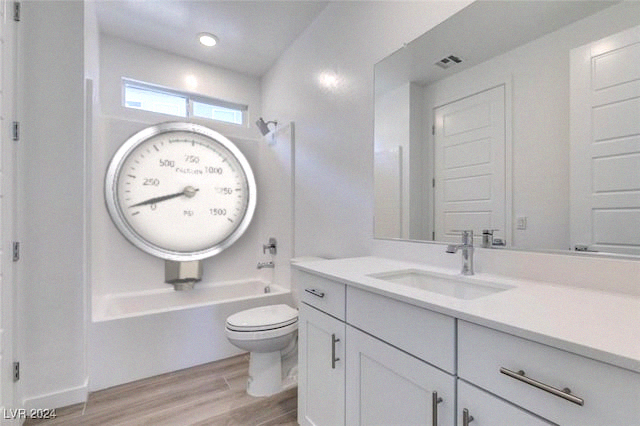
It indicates {"value": 50, "unit": "psi"}
